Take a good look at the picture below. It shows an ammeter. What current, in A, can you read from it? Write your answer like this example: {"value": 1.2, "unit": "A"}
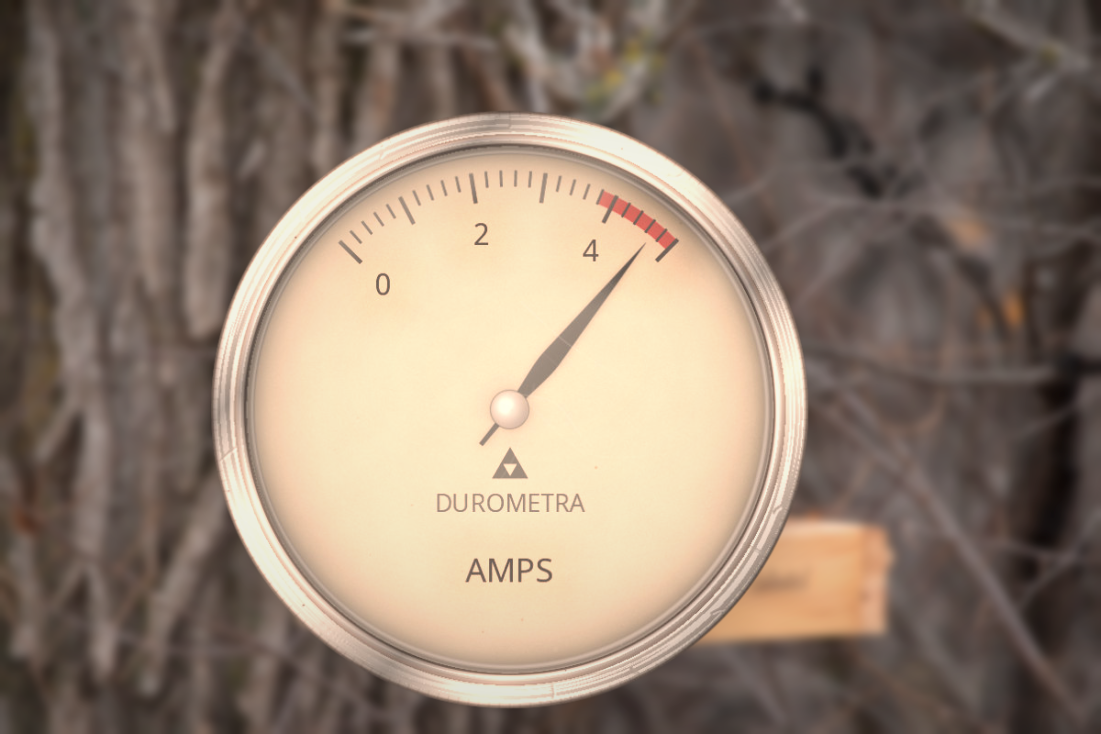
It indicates {"value": 4.7, "unit": "A"}
